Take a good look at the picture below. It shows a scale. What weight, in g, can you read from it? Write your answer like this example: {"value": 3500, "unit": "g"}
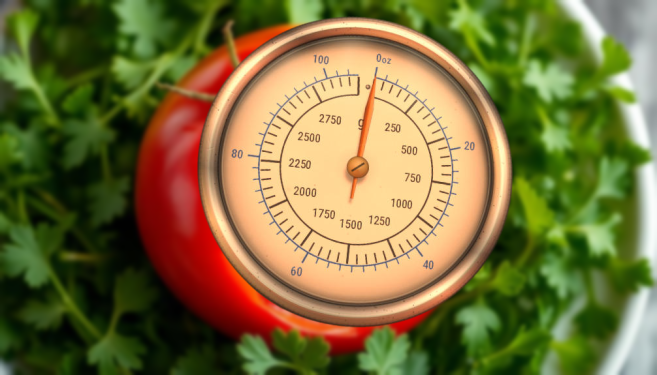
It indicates {"value": 0, "unit": "g"}
